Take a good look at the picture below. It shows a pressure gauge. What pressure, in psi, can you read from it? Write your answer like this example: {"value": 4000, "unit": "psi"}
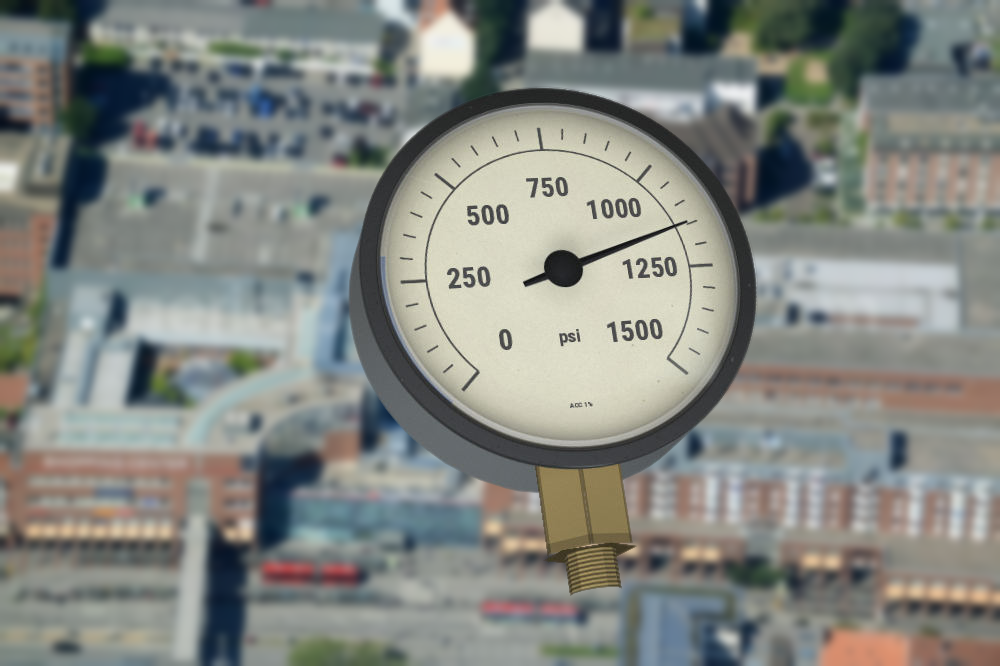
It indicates {"value": 1150, "unit": "psi"}
